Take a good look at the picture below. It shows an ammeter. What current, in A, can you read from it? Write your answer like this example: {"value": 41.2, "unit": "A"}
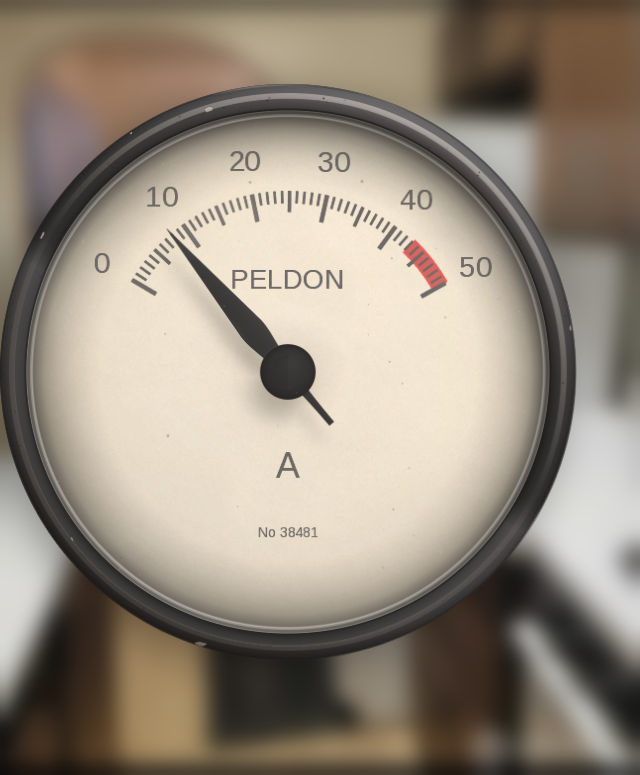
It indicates {"value": 8, "unit": "A"}
